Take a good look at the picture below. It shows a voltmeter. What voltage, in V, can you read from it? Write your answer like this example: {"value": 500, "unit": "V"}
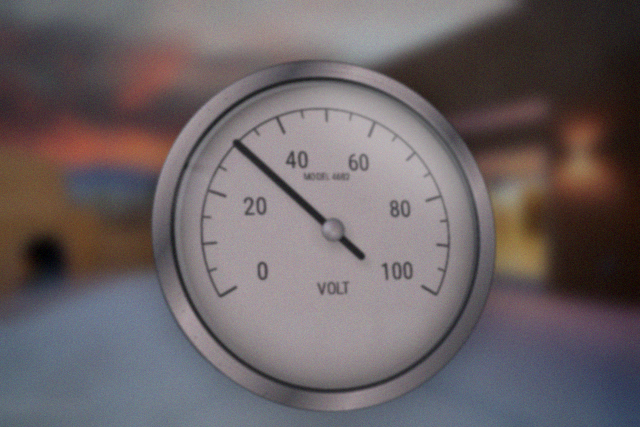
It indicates {"value": 30, "unit": "V"}
